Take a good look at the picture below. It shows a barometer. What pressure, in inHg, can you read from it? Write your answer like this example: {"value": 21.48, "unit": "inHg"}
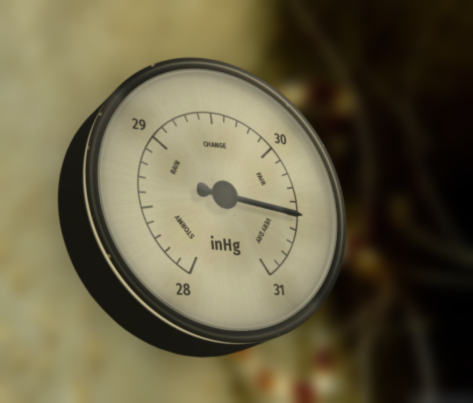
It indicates {"value": 30.5, "unit": "inHg"}
